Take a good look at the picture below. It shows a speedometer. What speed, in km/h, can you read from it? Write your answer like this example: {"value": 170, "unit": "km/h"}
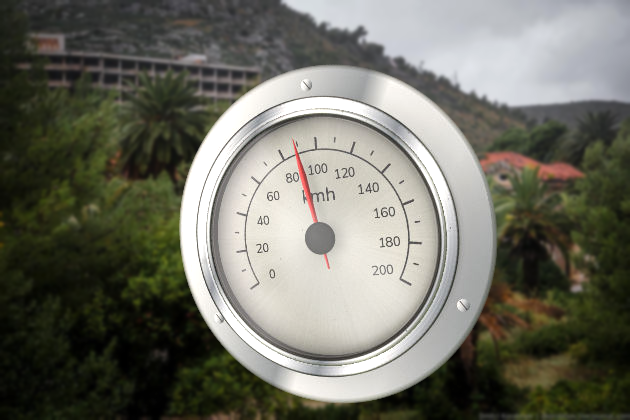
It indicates {"value": 90, "unit": "km/h"}
